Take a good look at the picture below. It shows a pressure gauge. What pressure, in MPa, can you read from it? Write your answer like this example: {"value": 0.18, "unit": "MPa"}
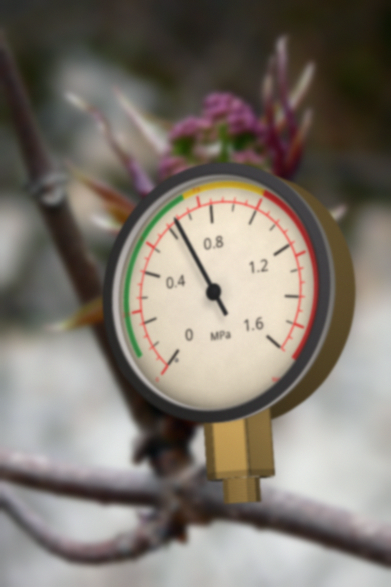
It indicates {"value": 0.65, "unit": "MPa"}
